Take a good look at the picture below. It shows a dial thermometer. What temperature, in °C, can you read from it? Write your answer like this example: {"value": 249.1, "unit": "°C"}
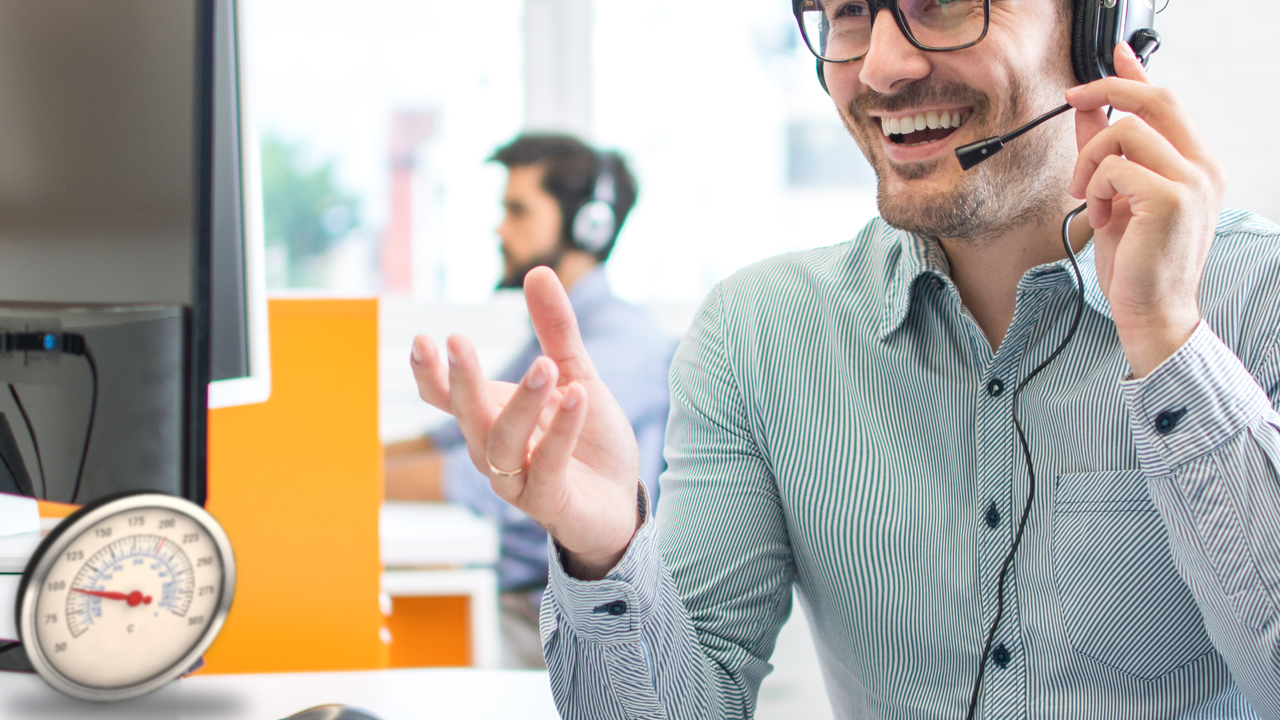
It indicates {"value": 100, "unit": "°C"}
